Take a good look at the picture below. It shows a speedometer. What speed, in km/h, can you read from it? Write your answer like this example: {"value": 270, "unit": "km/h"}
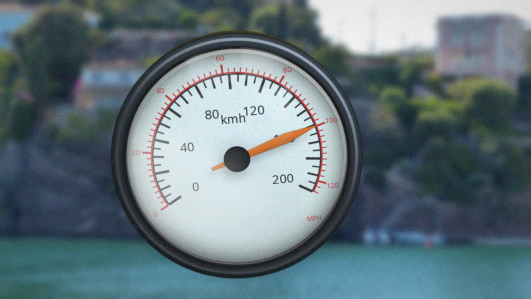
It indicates {"value": 160, "unit": "km/h"}
